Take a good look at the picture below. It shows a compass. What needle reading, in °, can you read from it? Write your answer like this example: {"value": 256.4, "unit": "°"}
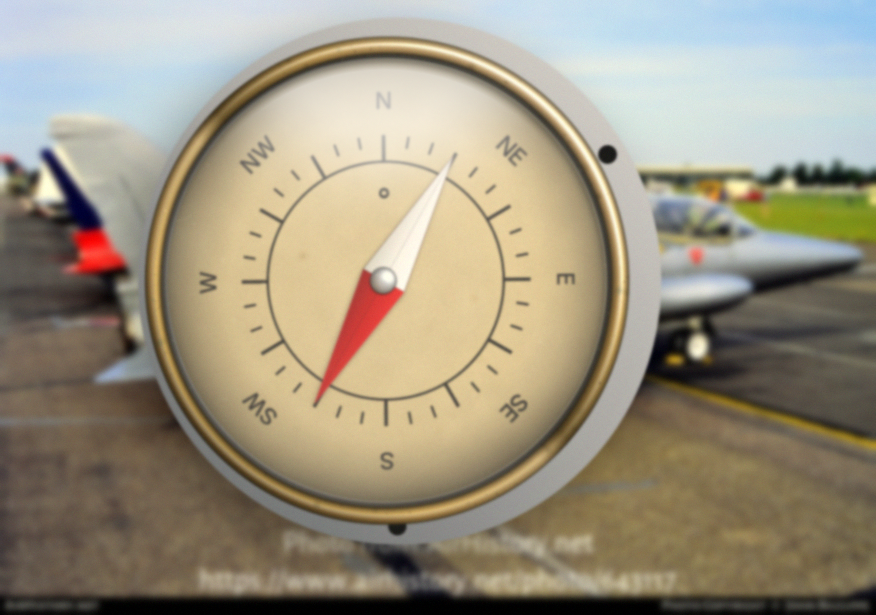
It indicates {"value": 210, "unit": "°"}
